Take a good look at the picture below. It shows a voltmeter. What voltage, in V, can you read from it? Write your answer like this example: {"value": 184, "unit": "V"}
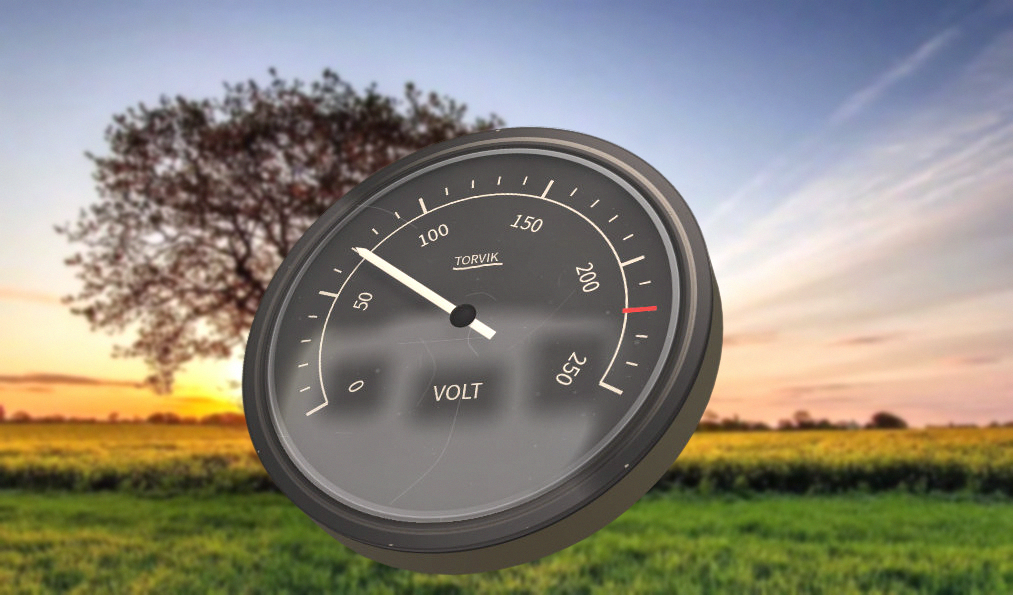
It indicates {"value": 70, "unit": "V"}
